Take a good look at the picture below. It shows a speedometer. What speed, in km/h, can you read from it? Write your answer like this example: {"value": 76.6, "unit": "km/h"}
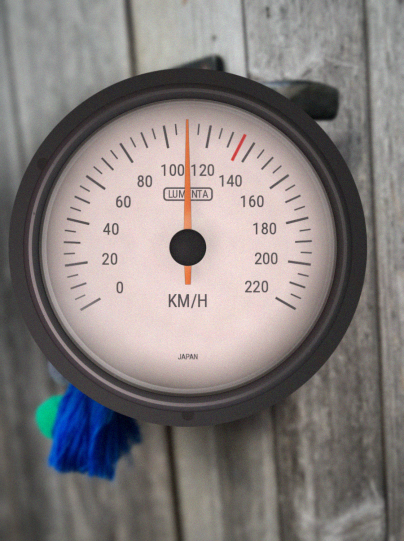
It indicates {"value": 110, "unit": "km/h"}
